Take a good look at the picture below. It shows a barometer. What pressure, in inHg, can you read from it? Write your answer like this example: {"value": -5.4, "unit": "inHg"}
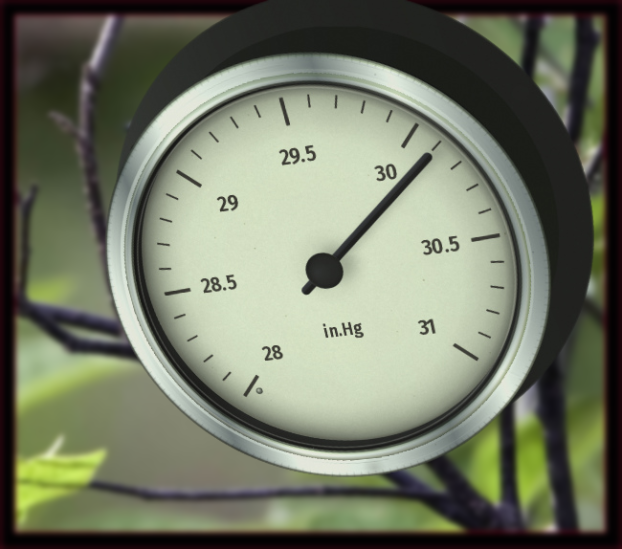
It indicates {"value": 30.1, "unit": "inHg"}
